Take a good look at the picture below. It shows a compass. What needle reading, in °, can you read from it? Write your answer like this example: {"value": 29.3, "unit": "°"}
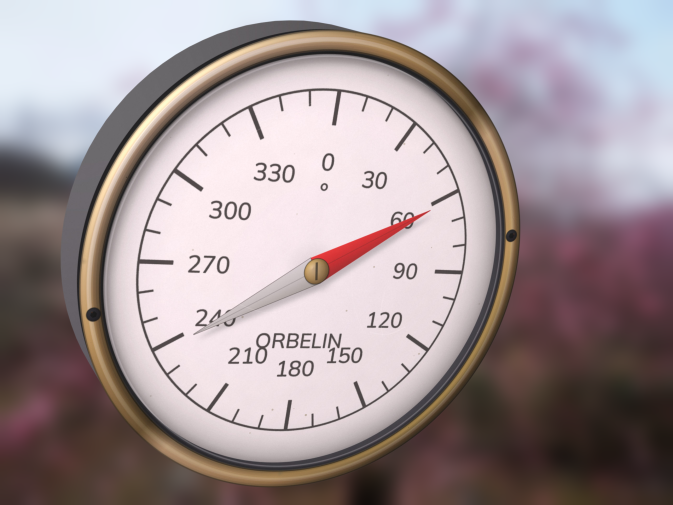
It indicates {"value": 60, "unit": "°"}
